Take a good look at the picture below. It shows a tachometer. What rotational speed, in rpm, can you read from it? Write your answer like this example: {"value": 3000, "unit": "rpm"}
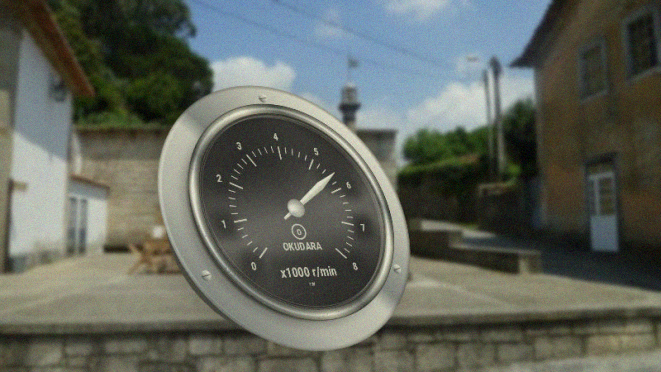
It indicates {"value": 5600, "unit": "rpm"}
